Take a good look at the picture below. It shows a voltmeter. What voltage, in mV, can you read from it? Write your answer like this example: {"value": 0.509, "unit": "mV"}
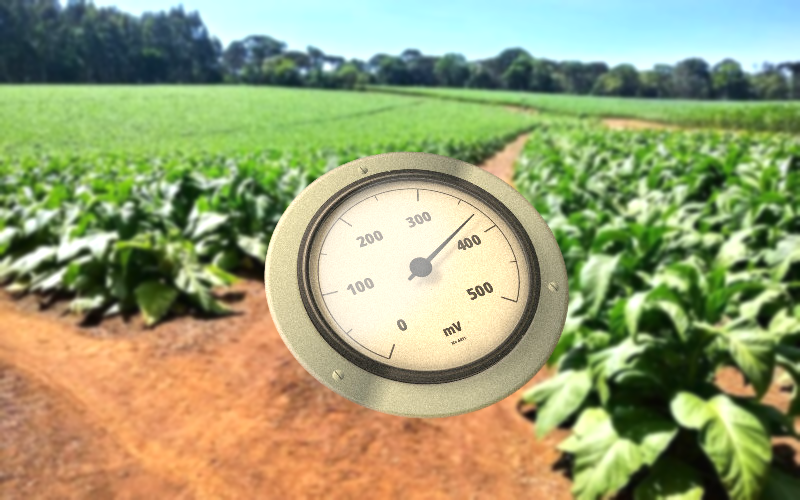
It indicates {"value": 375, "unit": "mV"}
